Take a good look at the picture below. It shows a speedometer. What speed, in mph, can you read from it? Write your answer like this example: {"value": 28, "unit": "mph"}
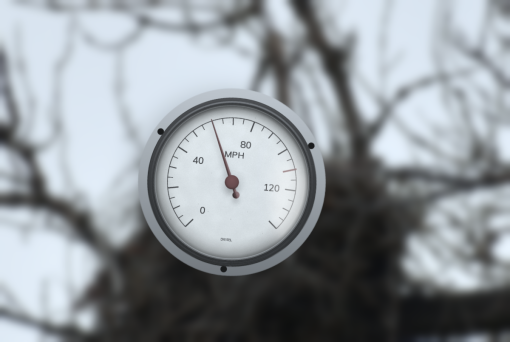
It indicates {"value": 60, "unit": "mph"}
